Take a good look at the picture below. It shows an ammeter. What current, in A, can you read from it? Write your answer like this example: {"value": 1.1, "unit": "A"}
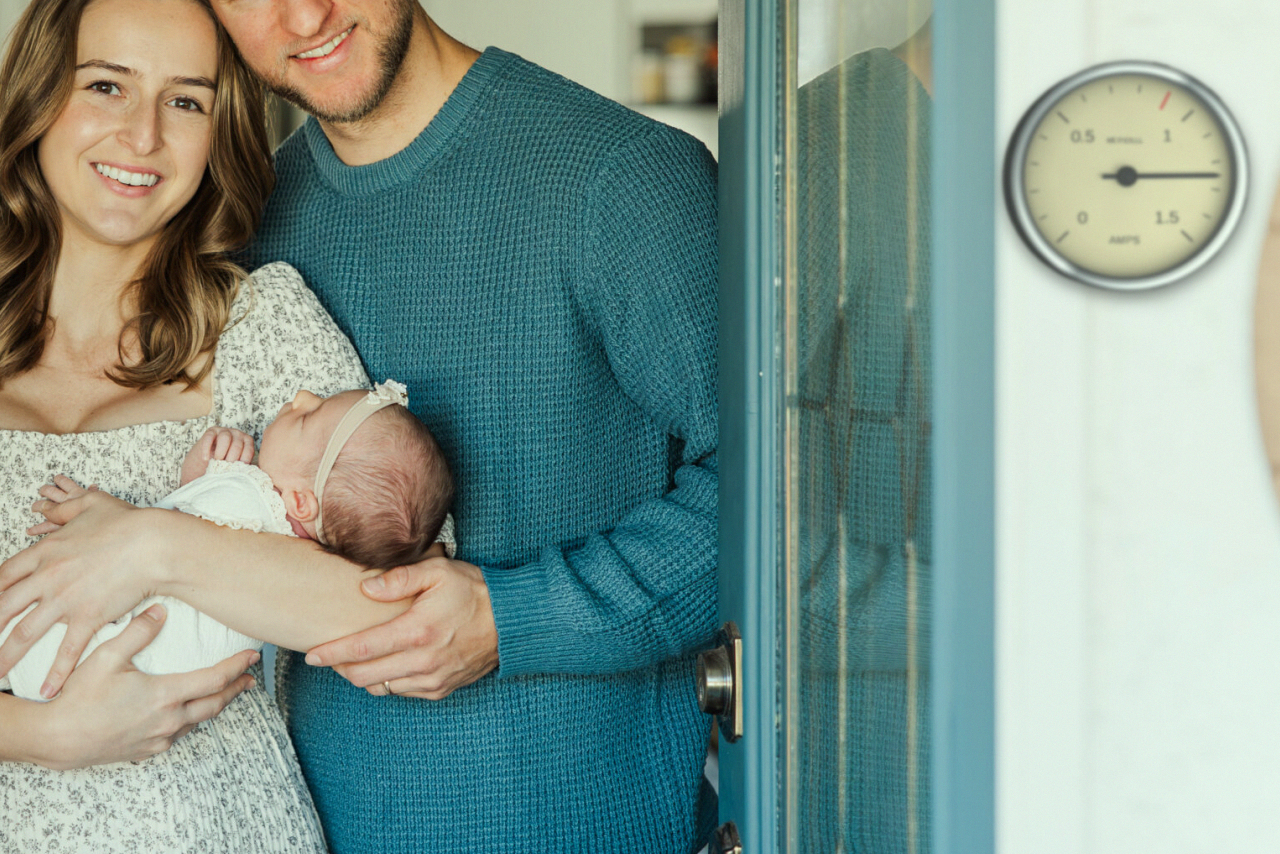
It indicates {"value": 1.25, "unit": "A"}
